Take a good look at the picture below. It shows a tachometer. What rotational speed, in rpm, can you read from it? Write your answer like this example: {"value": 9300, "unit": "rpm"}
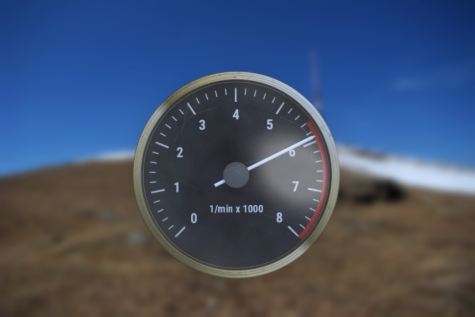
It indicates {"value": 5900, "unit": "rpm"}
